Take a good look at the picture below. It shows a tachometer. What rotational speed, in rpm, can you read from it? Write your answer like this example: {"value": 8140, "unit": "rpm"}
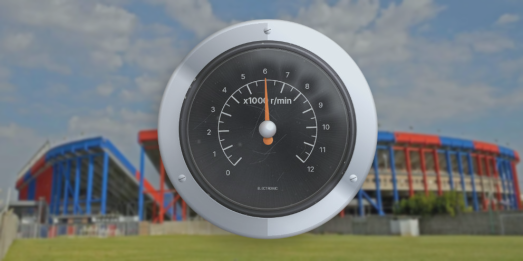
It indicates {"value": 6000, "unit": "rpm"}
